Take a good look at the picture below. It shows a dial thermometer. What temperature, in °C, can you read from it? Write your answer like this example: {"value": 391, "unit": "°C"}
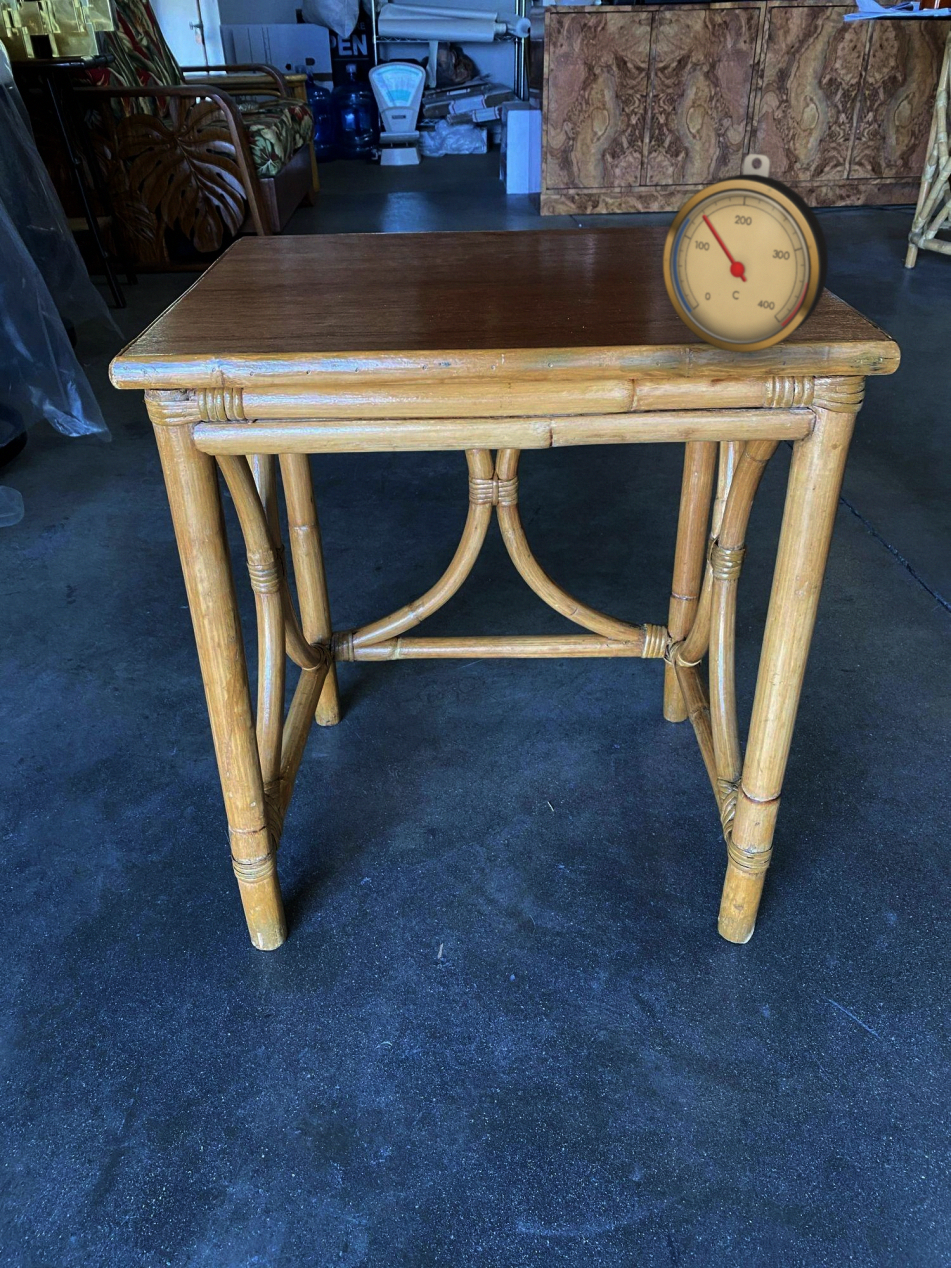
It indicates {"value": 140, "unit": "°C"}
